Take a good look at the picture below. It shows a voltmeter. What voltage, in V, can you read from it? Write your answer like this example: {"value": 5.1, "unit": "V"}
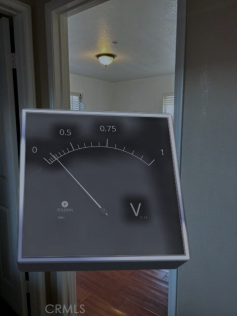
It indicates {"value": 0.25, "unit": "V"}
